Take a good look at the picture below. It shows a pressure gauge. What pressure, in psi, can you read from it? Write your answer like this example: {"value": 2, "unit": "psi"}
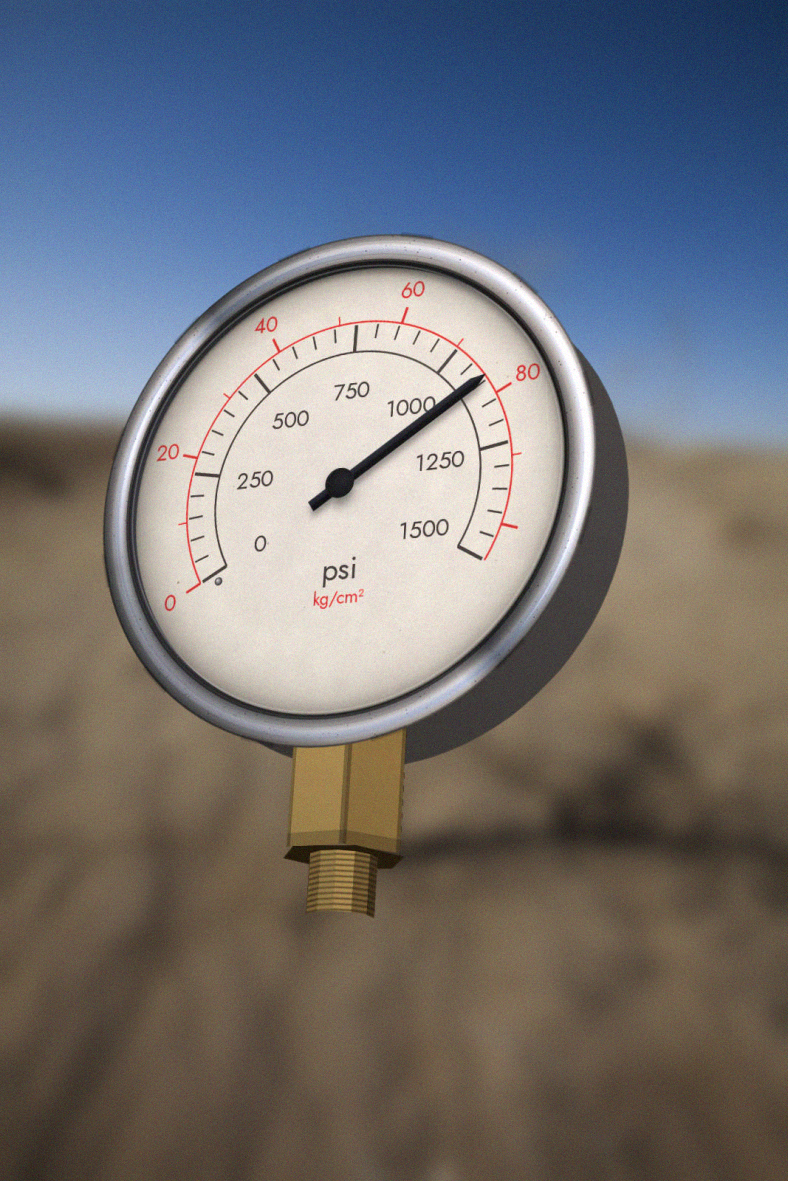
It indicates {"value": 1100, "unit": "psi"}
